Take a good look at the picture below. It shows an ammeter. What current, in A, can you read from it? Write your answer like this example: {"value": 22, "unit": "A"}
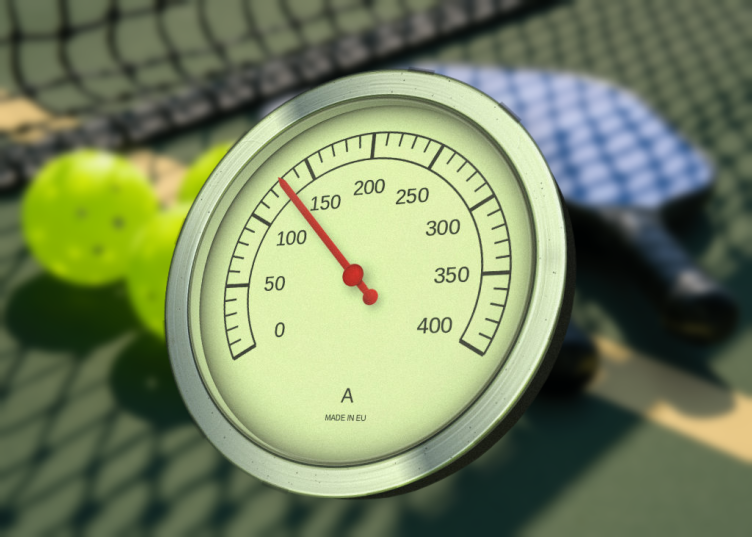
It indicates {"value": 130, "unit": "A"}
